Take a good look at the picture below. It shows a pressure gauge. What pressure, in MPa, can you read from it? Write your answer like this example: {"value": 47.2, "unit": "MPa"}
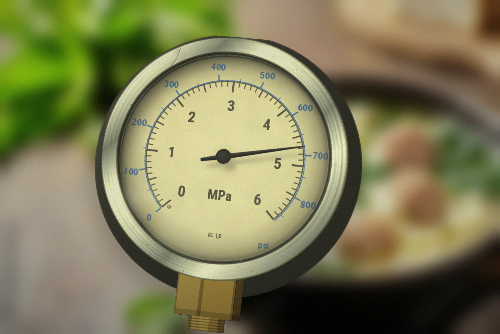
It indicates {"value": 4.7, "unit": "MPa"}
